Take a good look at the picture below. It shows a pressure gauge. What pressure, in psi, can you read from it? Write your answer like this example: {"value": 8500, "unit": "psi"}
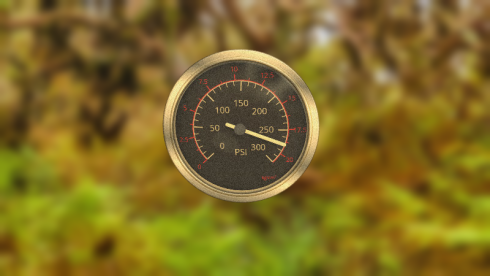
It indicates {"value": 270, "unit": "psi"}
